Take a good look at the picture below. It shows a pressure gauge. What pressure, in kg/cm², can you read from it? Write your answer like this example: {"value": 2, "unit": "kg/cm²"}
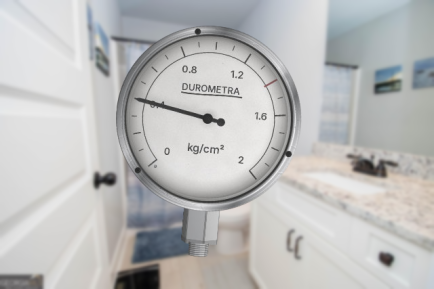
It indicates {"value": 0.4, "unit": "kg/cm²"}
